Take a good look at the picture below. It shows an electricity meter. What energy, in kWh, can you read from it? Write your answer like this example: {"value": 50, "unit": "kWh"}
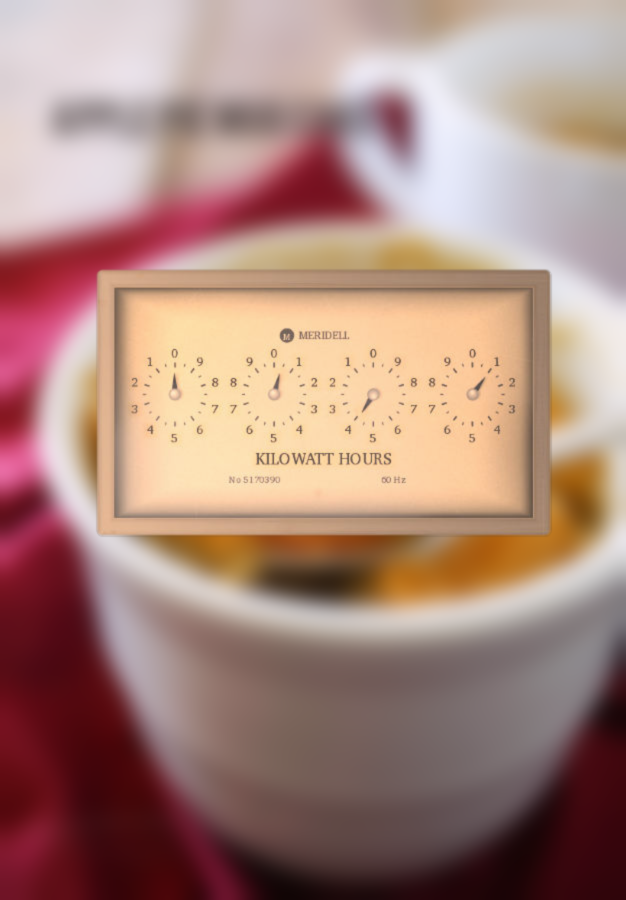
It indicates {"value": 41, "unit": "kWh"}
